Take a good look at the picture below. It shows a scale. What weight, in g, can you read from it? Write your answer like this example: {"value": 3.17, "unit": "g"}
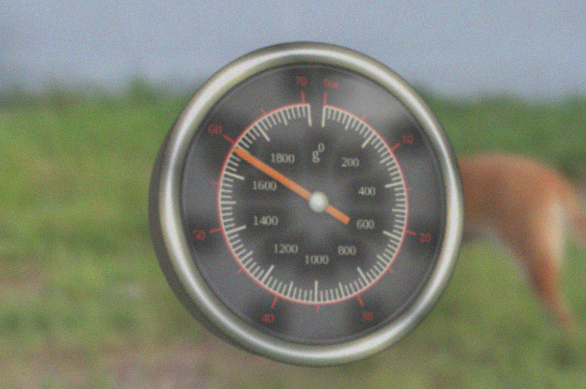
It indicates {"value": 1680, "unit": "g"}
